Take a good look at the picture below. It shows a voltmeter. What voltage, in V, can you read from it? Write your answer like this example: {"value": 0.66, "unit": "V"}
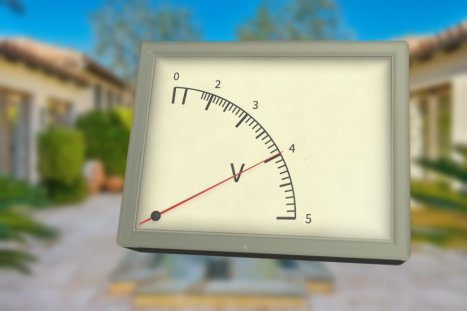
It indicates {"value": 4, "unit": "V"}
